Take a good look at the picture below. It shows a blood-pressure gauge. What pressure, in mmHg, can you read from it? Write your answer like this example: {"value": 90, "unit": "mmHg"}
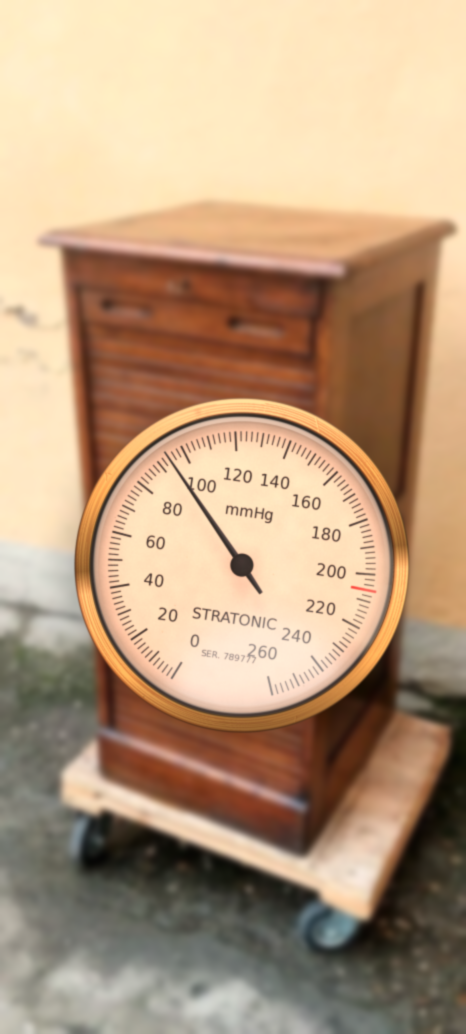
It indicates {"value": 94, "unit": "mmHg"}
